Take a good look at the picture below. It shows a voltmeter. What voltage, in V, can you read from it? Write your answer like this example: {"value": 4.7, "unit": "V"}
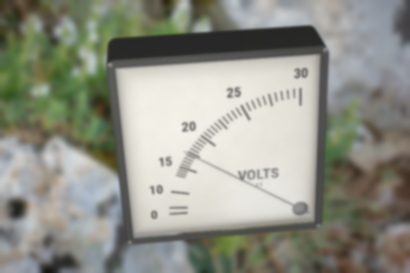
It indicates {"value": 17.5, "unit": "V"}
